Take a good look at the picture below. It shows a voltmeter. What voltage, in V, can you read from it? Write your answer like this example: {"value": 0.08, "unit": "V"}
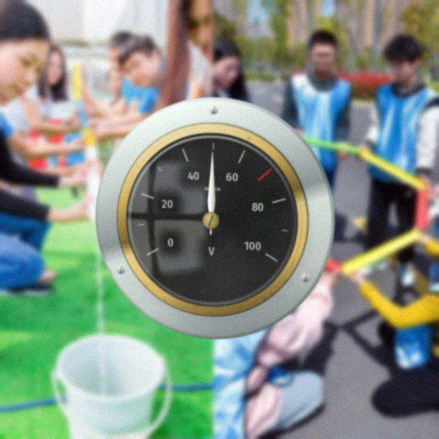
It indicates {"value": 50, "unit": "V"}
